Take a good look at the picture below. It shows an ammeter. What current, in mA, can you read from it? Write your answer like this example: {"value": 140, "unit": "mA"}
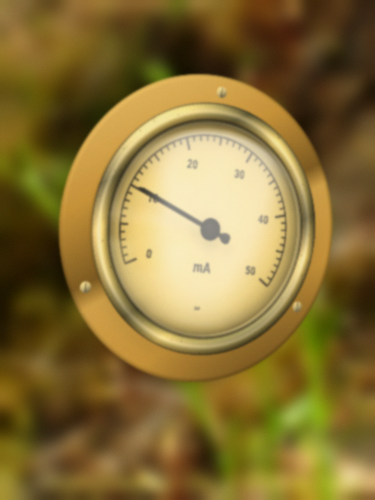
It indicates {"value": 10, "unit": "mA"}
